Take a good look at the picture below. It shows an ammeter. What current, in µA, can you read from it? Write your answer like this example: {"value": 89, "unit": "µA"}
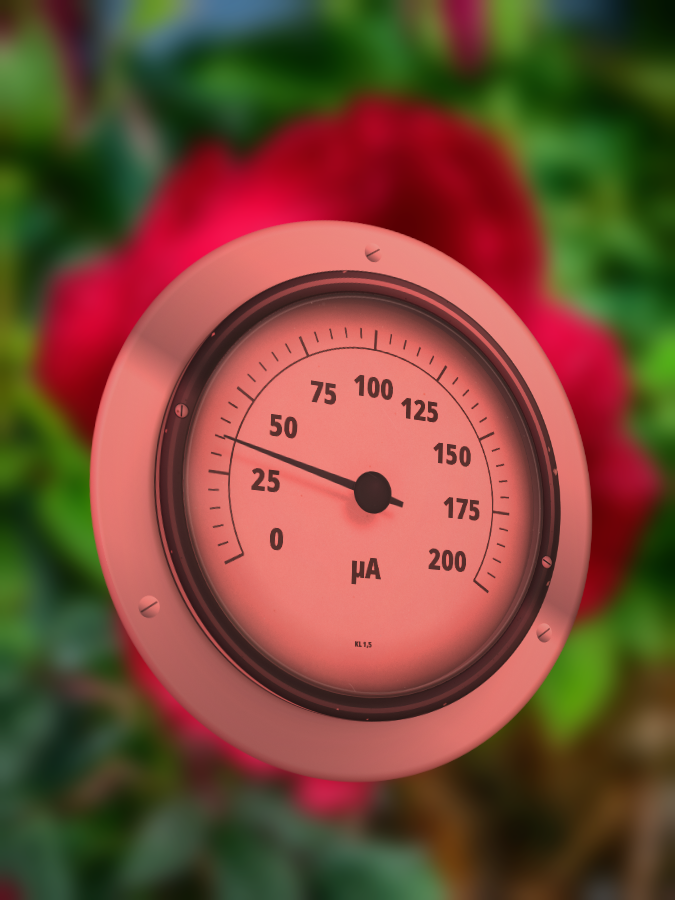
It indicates {"value": 35, "unit": "µA"}
